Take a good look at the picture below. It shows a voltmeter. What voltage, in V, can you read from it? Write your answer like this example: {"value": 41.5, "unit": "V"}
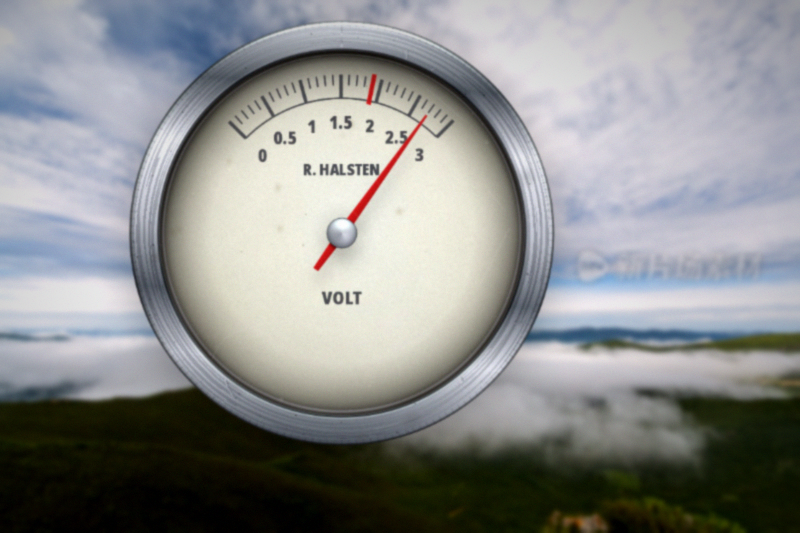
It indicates {"value": 2.7, "unit": "V"}
